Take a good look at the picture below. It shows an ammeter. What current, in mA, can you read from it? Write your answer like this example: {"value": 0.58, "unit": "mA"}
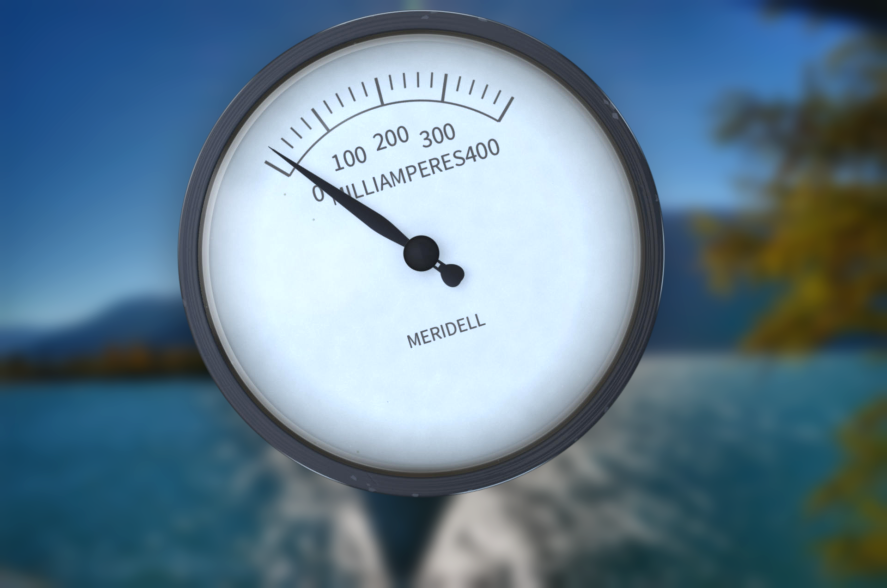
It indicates {"value": 20, "unit": "mA"}
